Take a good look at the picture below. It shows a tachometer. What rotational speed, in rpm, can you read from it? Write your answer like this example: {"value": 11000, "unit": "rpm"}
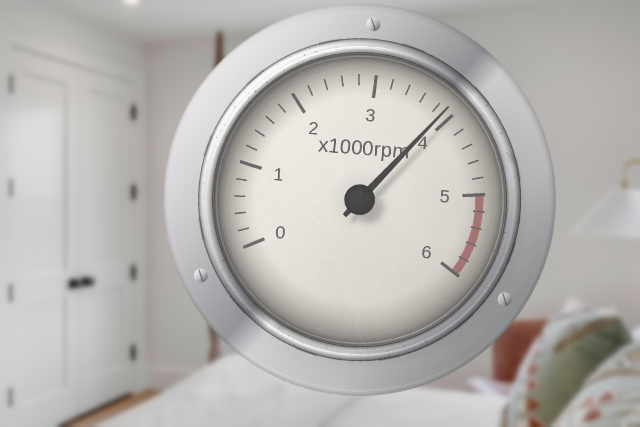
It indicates {"value": 3900, "unit": "rpm"}
